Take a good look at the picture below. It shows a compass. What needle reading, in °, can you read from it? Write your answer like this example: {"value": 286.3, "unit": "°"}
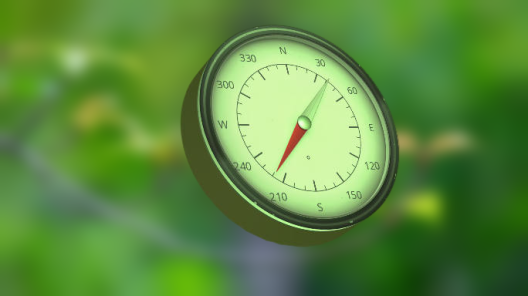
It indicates {"value": 220, "unit": "°"}
